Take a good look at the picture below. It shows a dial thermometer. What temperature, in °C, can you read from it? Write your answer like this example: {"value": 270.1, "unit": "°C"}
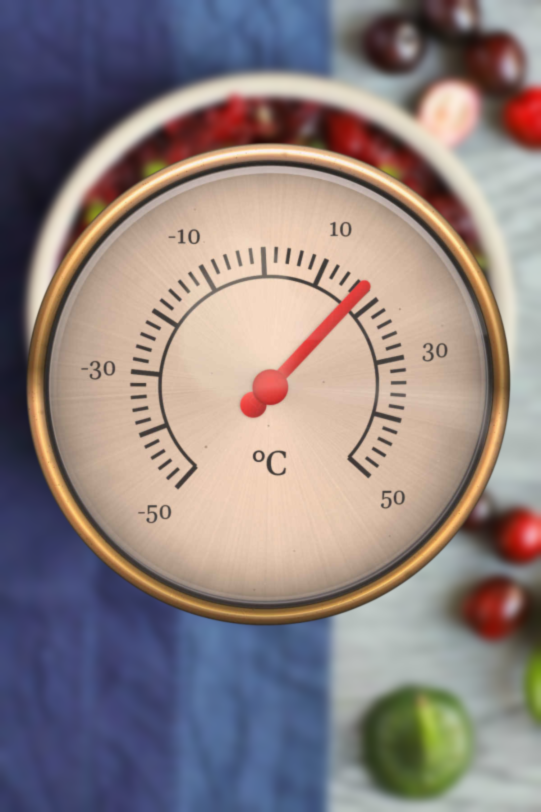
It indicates {"value": 17, "unit": "°C"}
